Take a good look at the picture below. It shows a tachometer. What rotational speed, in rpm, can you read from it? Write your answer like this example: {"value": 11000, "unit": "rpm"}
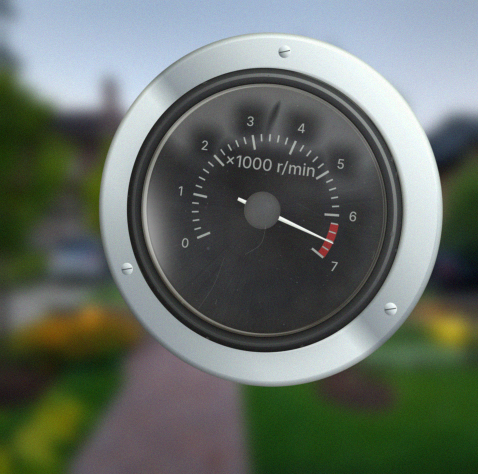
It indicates {"value": 6600, "unit": "rpm"}
